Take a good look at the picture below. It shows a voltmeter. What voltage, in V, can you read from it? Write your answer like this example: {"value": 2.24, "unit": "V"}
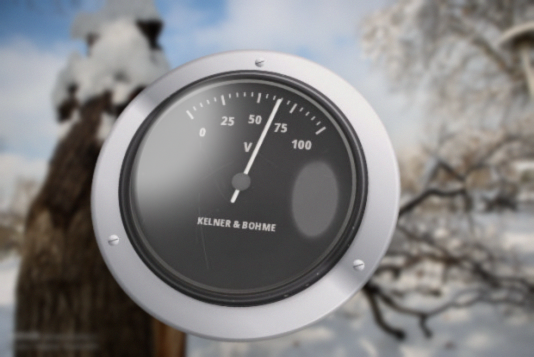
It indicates {"value": 65, "unit": "V"}
